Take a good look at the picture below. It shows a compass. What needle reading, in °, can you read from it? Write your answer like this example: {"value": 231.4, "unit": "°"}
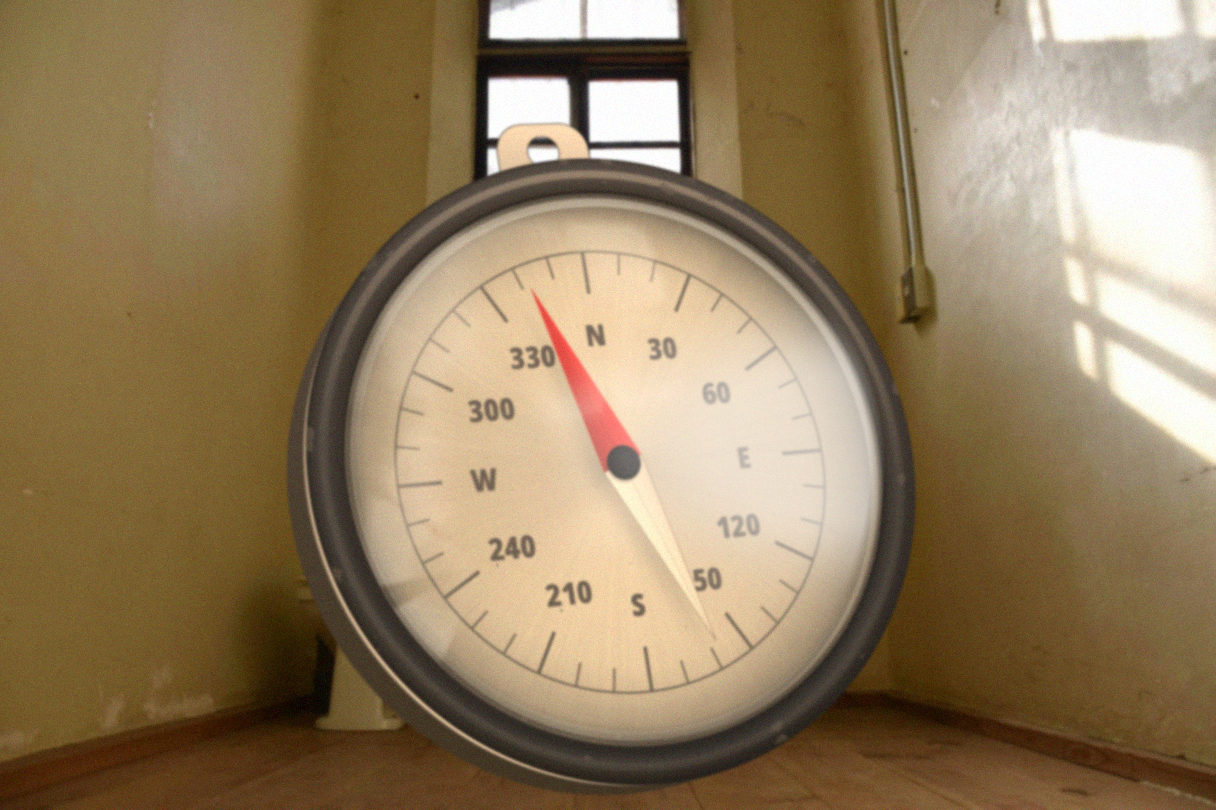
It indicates {"value": 340, "unit": "°"}
